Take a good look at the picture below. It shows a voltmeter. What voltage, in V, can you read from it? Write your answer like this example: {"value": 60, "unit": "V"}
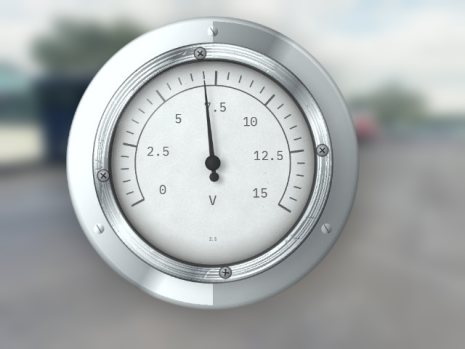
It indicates {"value": 7, "unit": "V"}
